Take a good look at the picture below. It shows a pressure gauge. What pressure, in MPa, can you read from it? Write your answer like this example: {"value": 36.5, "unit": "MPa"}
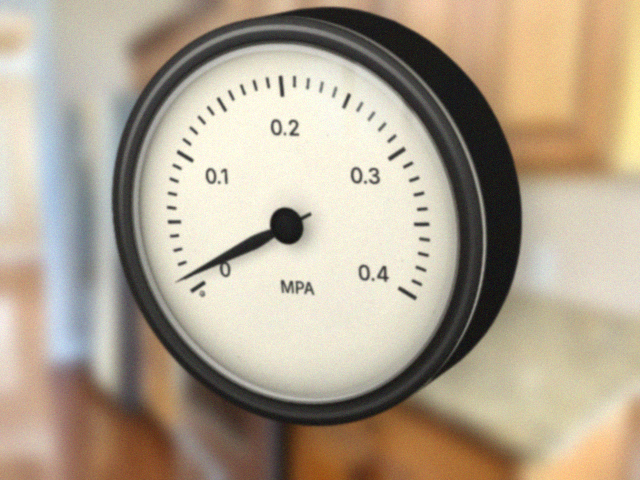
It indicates {"value": 0.01, "unit": "MPa"}
